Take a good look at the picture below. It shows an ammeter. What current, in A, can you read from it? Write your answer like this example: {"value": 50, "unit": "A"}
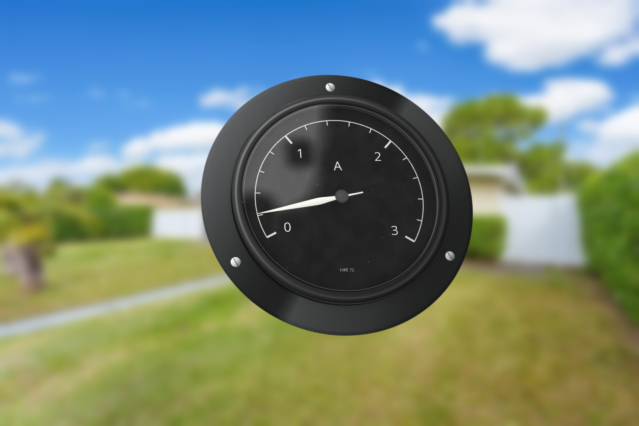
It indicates {"value": 0.2, "unit": "A"}
